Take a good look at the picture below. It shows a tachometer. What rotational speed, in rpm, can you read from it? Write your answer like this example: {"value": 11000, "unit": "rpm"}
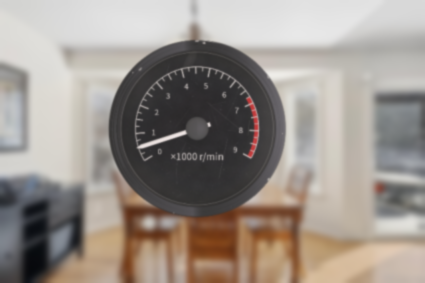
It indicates {"value": 500, "unit": "rpm"}
